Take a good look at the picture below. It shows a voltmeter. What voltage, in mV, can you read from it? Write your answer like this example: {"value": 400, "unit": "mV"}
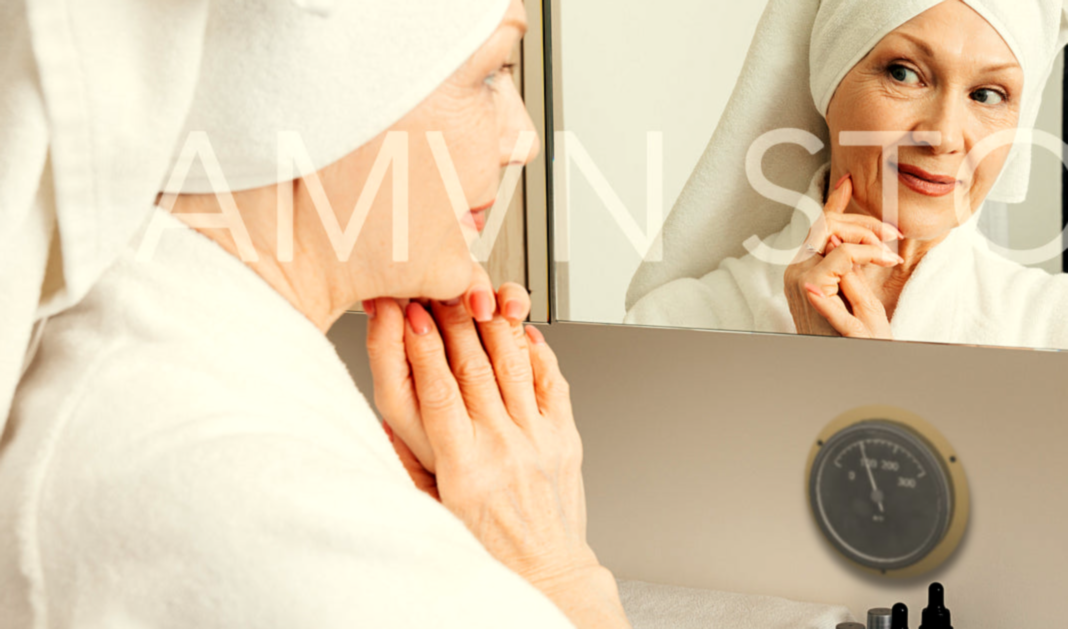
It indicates {"value": 100, "unit": "mV"}
